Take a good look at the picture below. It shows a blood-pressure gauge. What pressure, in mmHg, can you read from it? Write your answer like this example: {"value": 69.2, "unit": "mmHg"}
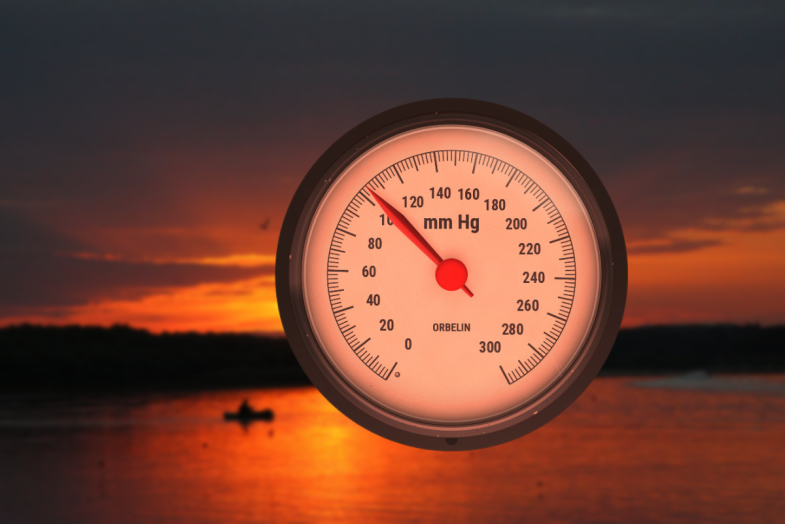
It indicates {"value": 104, "unit": "mmHg"}
